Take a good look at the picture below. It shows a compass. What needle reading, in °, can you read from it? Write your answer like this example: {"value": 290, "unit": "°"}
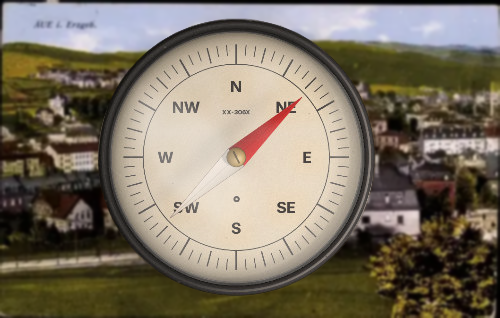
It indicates {"value": 47.5, "unit": "°"}
